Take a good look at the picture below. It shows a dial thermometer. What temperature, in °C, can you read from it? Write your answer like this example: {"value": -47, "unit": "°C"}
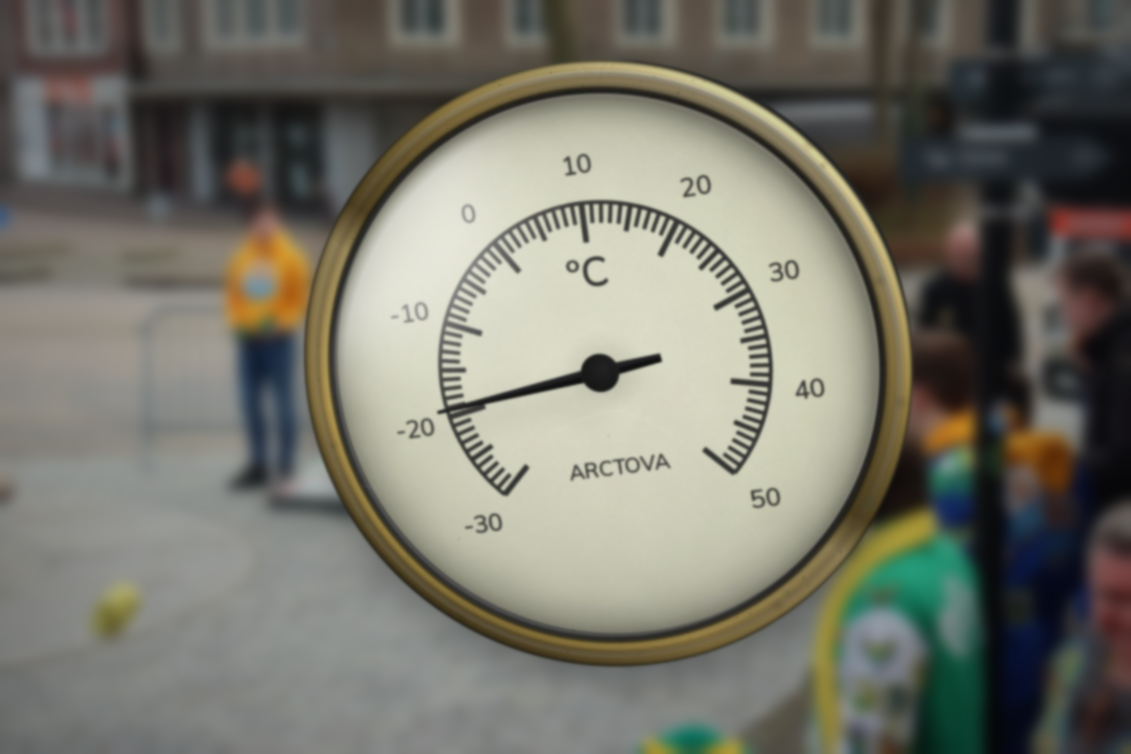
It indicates {"value": -19, "unit": "°C"}
